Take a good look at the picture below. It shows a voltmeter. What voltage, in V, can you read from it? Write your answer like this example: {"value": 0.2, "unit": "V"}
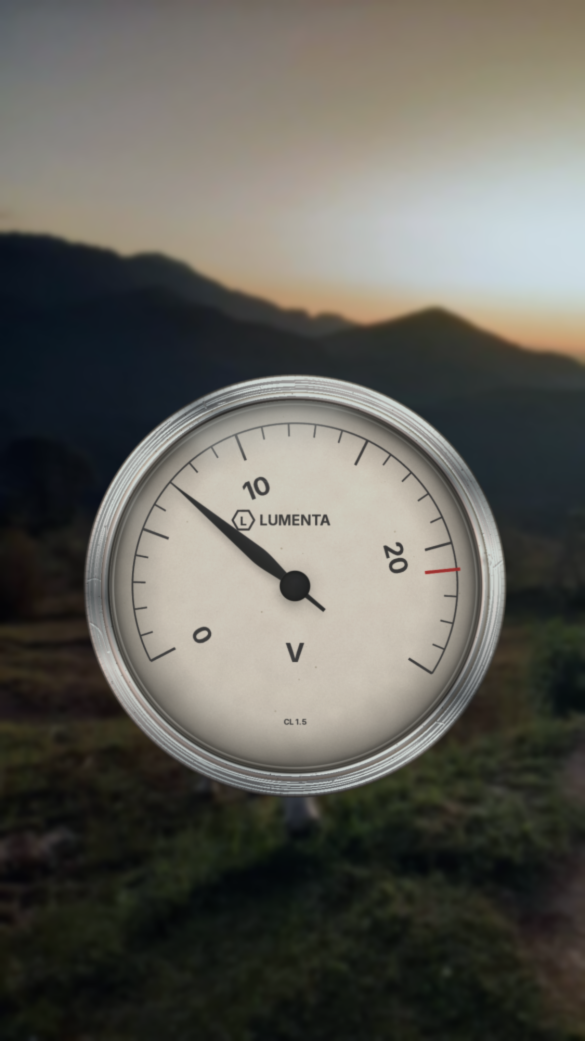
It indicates {"value": 7, "unit": "V"}
